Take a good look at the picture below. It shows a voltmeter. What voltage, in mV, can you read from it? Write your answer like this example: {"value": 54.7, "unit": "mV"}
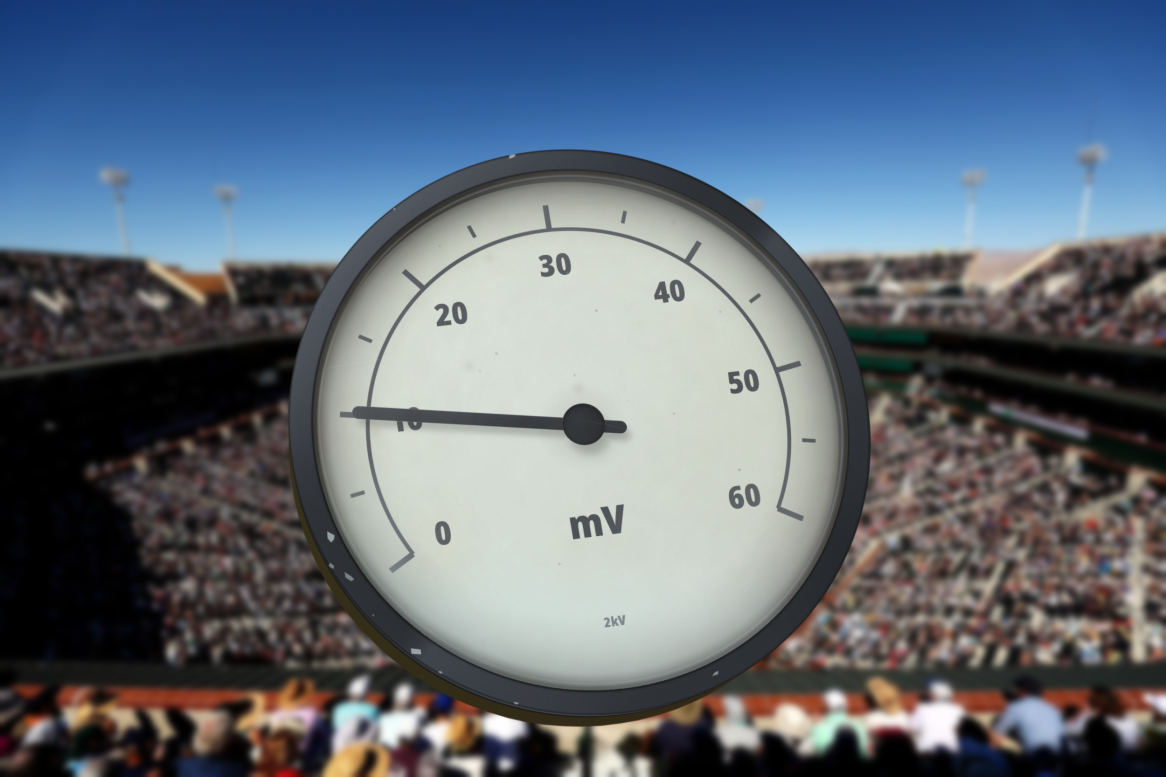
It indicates {"value": 10, "unit": "mV"}
